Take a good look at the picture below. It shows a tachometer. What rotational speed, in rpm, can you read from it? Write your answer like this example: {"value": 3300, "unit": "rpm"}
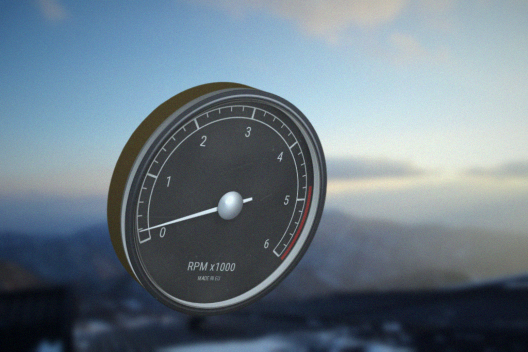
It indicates {"value": 200, "unit": "rpm"}
